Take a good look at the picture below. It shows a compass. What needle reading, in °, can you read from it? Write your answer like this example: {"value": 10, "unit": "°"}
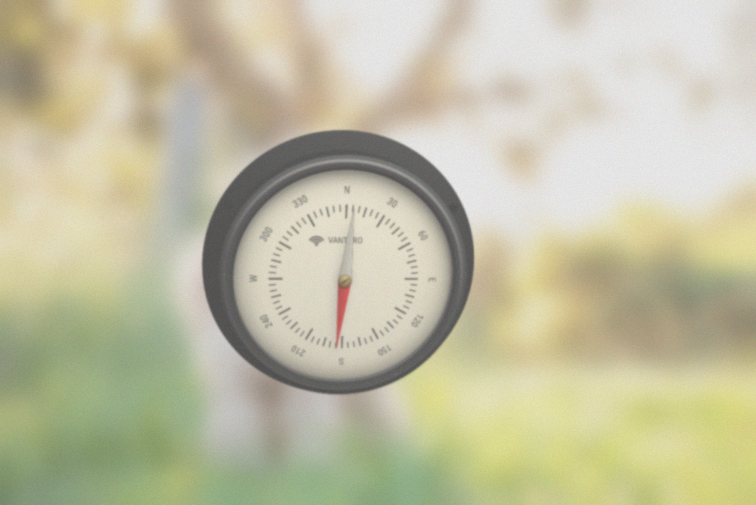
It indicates {"value": 185, "unit": "°"}
